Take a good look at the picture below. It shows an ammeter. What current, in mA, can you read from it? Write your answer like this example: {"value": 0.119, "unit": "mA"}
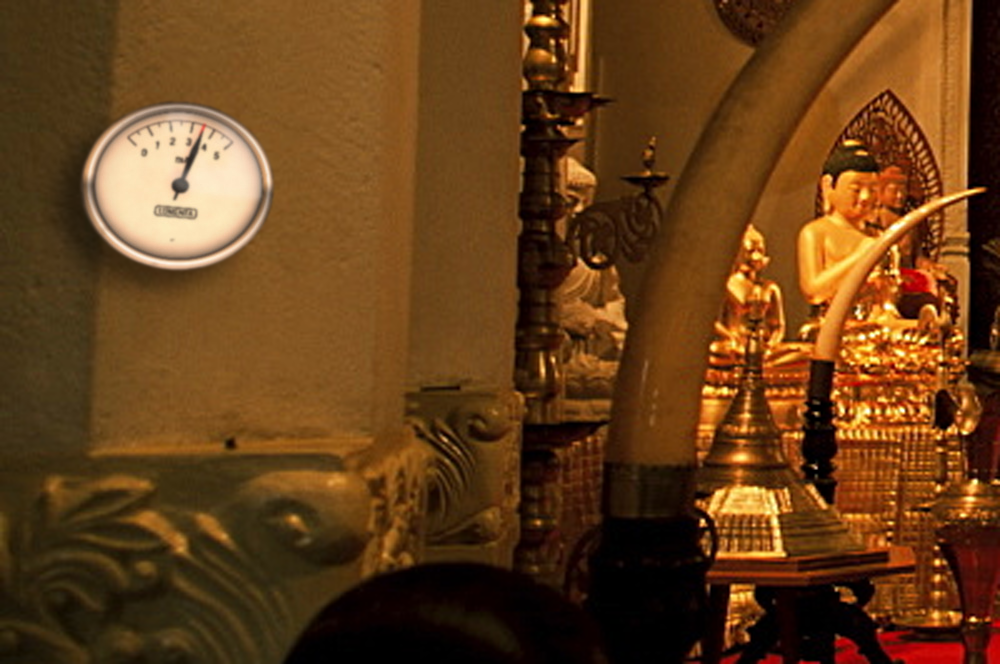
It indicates {"value": 3.5, "unit": "mA"}
